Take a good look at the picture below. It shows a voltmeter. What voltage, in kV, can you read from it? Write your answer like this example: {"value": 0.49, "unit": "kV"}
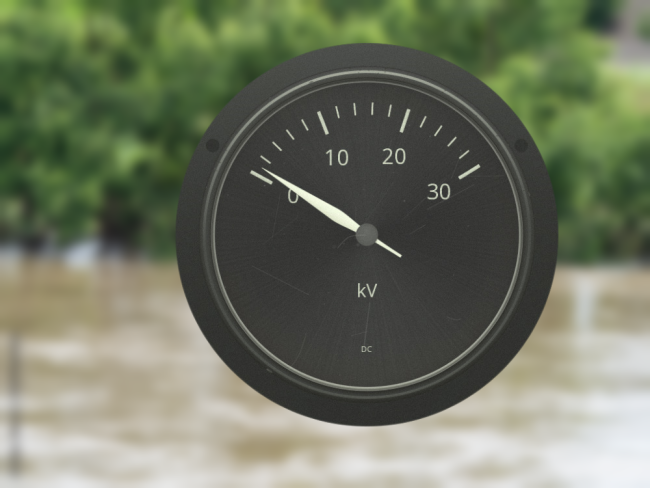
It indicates {"value": 1, "unit": "kV"}
